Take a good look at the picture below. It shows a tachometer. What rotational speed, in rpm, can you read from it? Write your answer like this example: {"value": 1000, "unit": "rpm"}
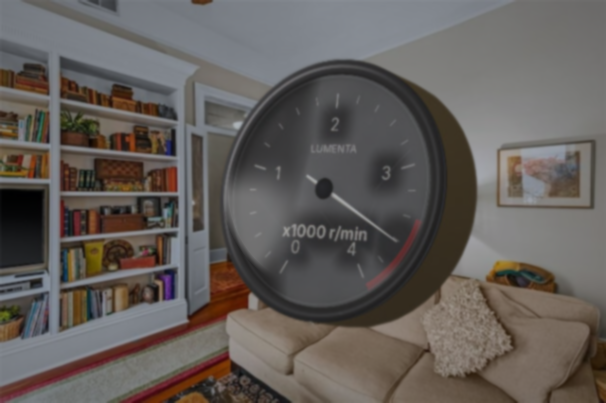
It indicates {"value": 3600, "unit": "rpm"}
